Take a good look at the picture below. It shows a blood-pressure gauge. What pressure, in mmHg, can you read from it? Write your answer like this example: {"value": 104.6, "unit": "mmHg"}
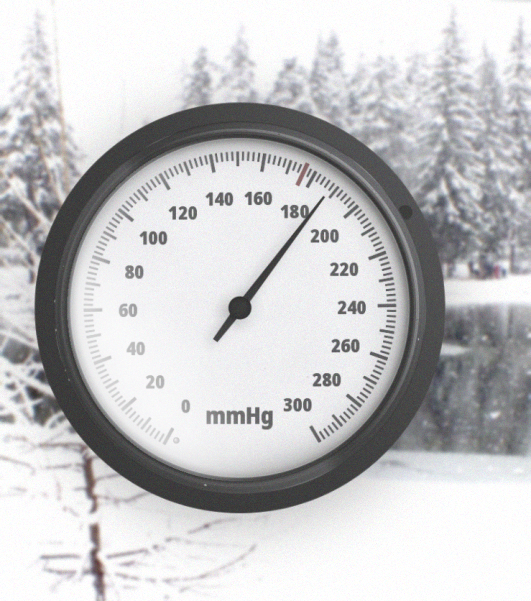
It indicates {"value": 188, "unit": "mmHg"}
